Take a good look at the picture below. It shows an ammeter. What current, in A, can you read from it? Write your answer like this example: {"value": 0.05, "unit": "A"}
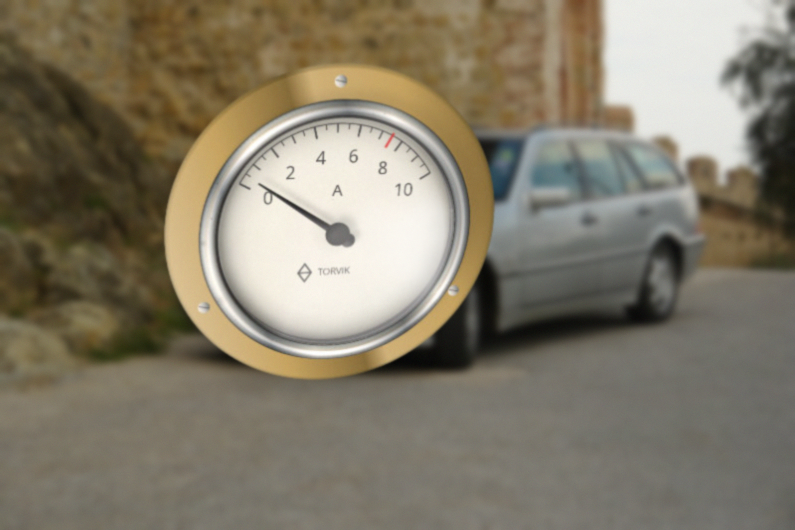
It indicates {"value": 0.5, "unit": "A"}
